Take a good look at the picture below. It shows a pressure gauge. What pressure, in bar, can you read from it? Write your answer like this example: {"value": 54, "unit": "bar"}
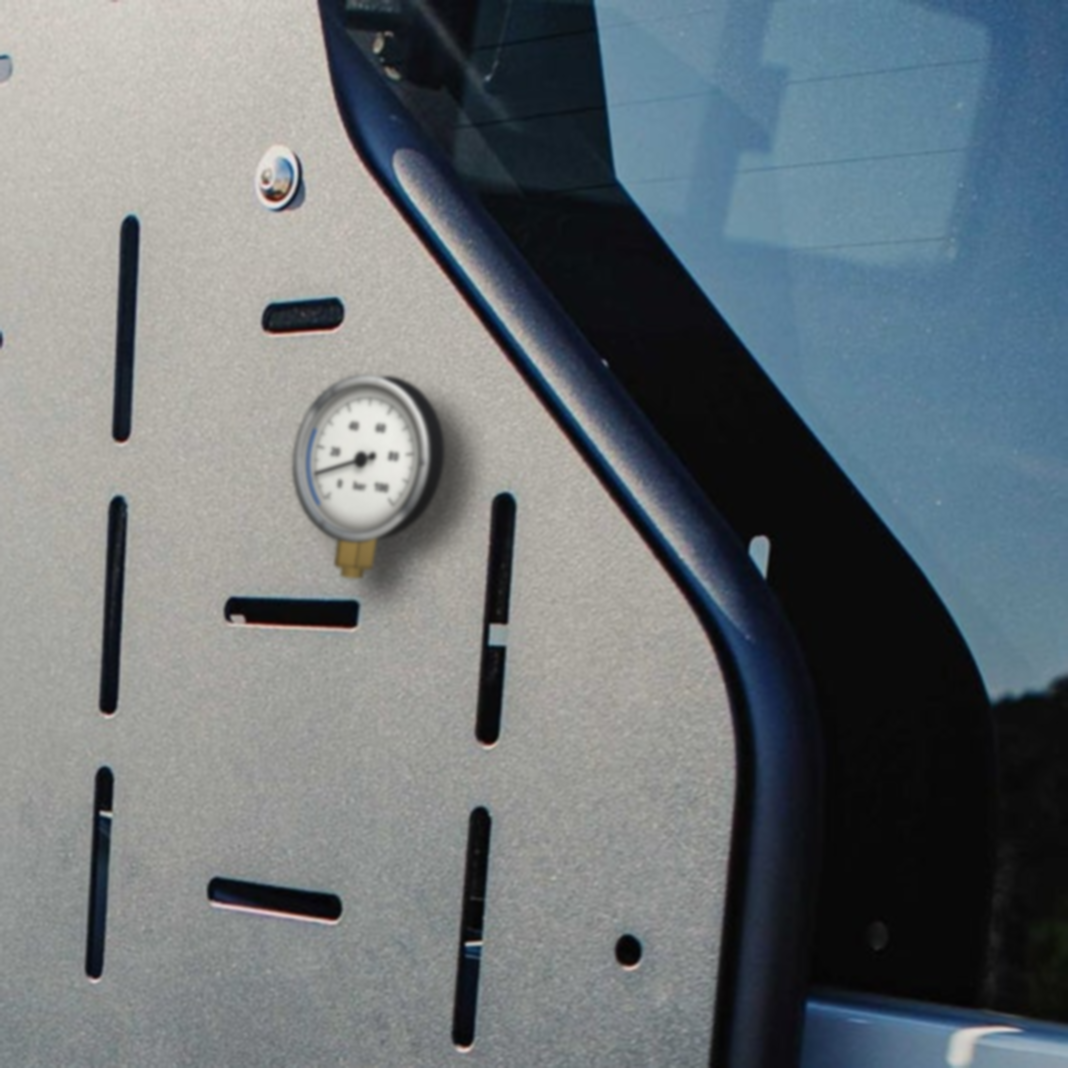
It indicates {"value": 10, "unit": "bar"}
